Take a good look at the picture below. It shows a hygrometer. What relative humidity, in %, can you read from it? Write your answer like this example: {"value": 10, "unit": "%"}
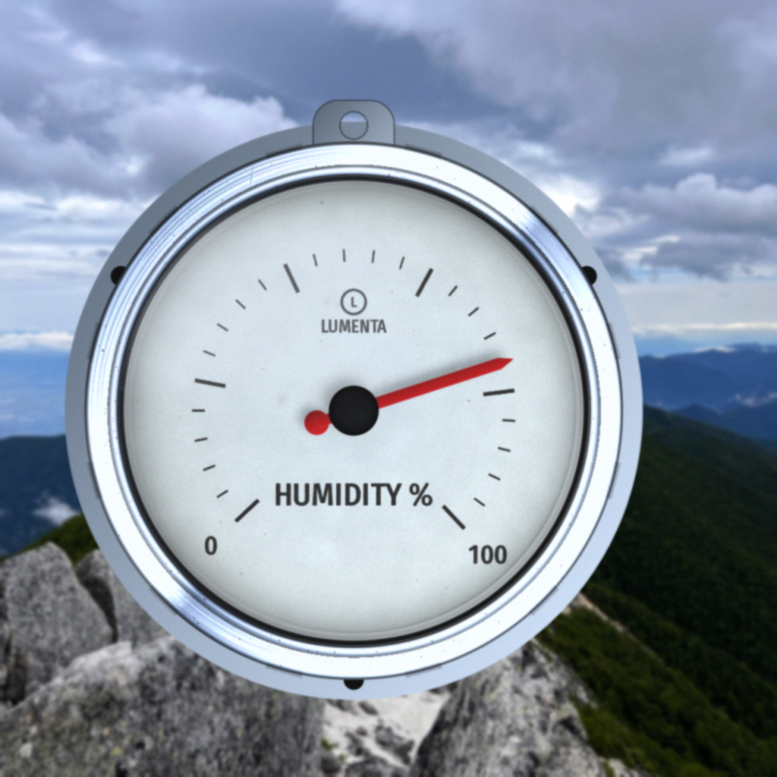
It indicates {"value": 76, "unit": "%"}
